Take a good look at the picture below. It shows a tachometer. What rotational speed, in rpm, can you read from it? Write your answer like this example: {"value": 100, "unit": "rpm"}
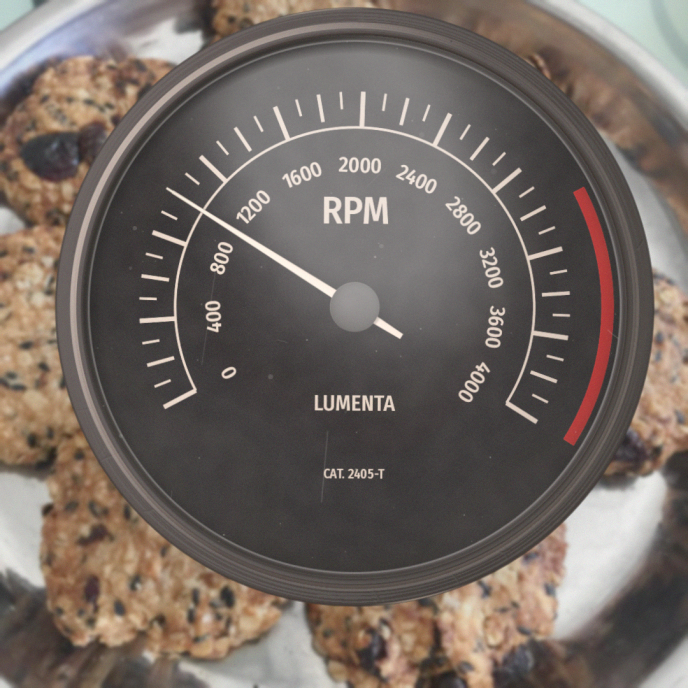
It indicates {"value": 1000, "unit": "rpm"}
